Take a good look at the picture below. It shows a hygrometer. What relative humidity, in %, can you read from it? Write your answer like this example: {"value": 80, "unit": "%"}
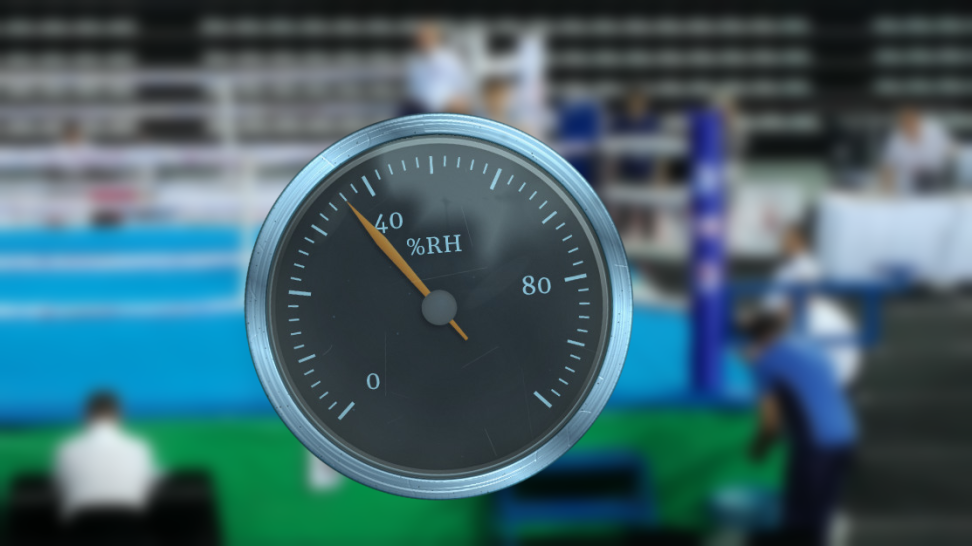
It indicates {"value": 36, "unit": "%"}
